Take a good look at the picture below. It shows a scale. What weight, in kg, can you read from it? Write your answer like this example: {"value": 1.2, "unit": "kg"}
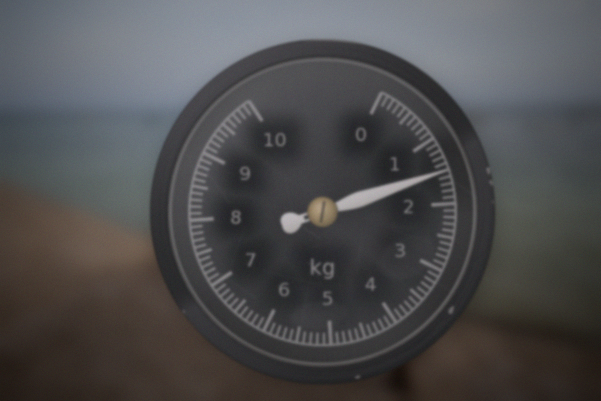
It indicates {"value": 1.5, "unit": "kg"}
